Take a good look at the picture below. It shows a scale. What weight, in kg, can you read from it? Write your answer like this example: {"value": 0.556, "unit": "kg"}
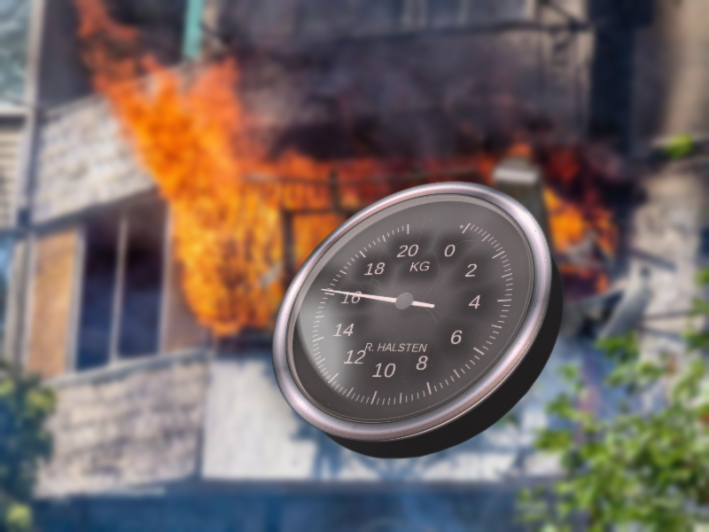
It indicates {"value": 16, "unit": "kg"}
